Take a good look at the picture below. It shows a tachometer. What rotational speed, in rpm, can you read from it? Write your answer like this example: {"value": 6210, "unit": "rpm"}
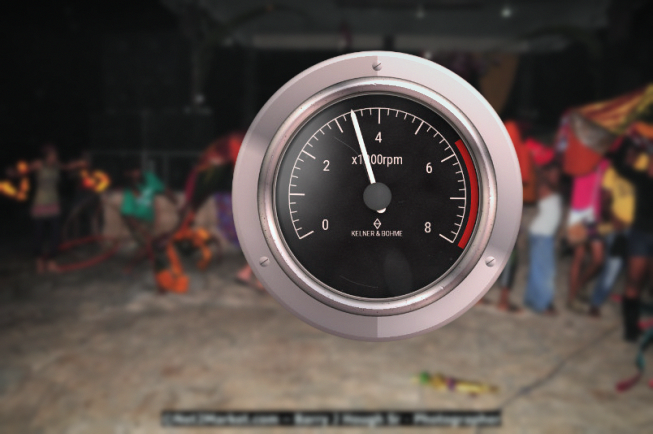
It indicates {"value": 3400, "unit": "rpm"}
